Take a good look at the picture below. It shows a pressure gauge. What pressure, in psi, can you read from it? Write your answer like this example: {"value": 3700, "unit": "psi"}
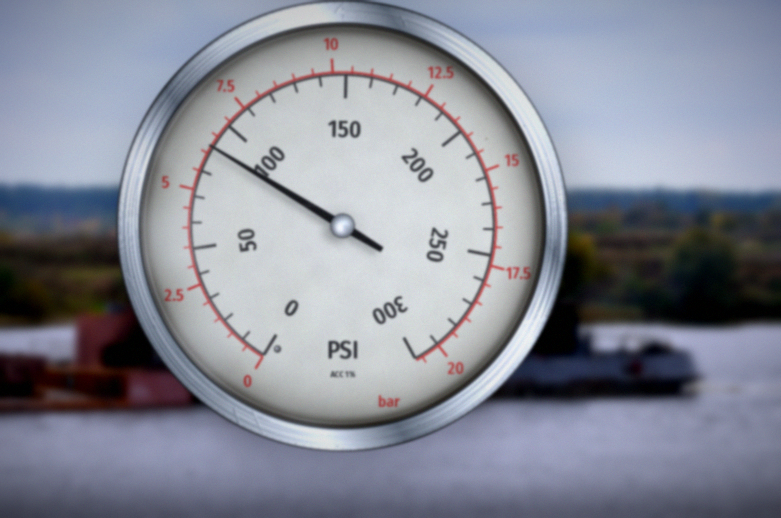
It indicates {"value": 90, "unit": "psi"}
